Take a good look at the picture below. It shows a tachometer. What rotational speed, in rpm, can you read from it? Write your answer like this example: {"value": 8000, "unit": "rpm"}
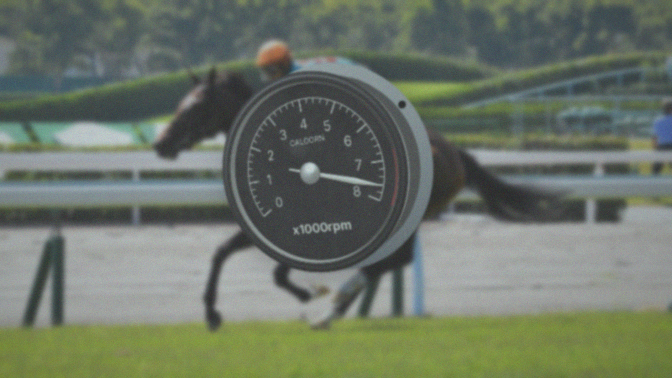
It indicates {"value": 7600, "unit": "rpm"}
